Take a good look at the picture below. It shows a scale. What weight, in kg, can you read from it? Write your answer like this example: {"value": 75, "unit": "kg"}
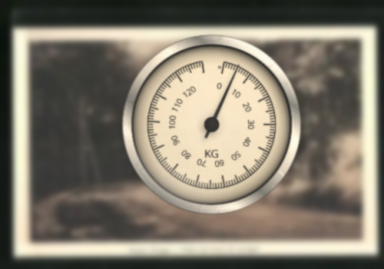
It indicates {"value": 5, "unit": "kg"}
